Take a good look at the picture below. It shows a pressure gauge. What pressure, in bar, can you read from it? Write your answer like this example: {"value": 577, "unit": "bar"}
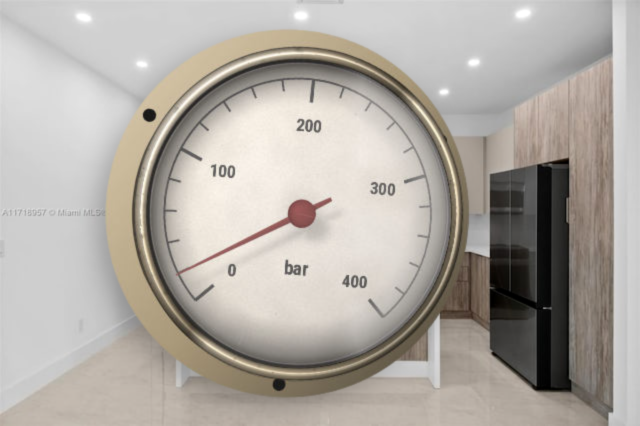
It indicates {"value": 20, "unit": "bar"}
